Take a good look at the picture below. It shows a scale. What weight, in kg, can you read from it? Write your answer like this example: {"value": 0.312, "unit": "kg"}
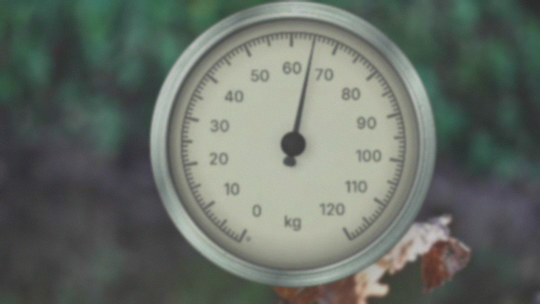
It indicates {"value": 65, "unit": "kg"}
